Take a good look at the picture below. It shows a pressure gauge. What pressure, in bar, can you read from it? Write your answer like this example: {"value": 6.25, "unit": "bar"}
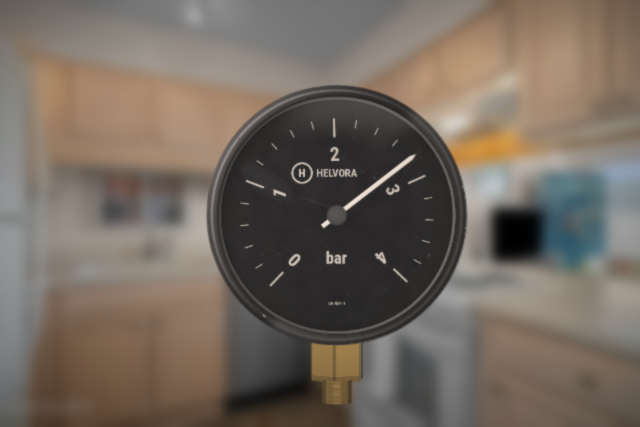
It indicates {"value": 2.8, "unit": "bar"}
